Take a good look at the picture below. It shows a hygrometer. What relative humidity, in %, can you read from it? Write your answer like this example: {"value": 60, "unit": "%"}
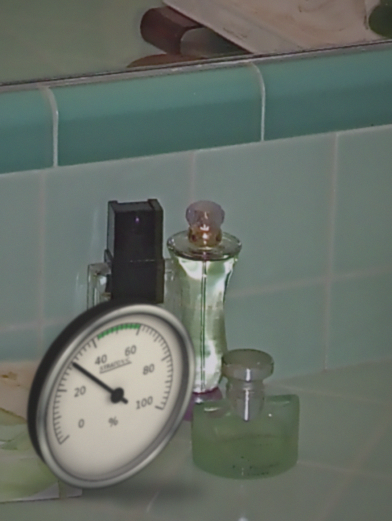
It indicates {"value": 30, "unit": "%"}
